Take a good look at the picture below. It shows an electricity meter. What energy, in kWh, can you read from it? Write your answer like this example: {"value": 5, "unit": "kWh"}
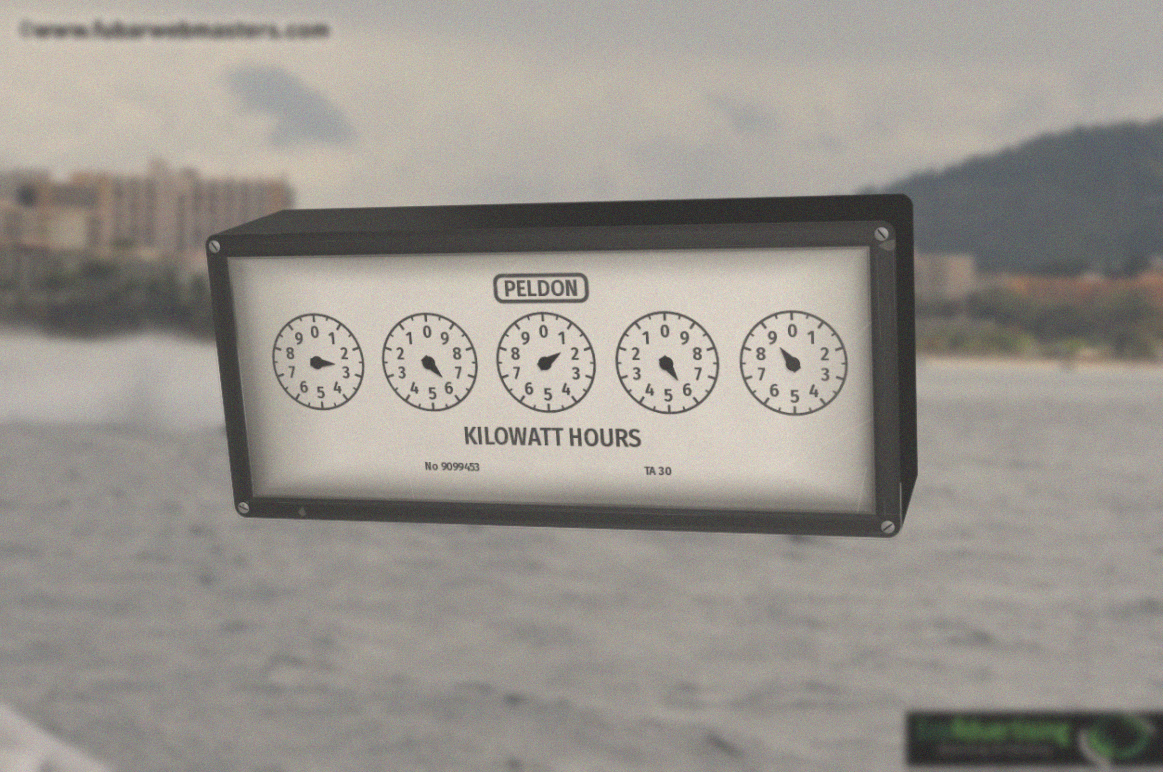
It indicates {"value": 26159, "unit": "kWh"}
